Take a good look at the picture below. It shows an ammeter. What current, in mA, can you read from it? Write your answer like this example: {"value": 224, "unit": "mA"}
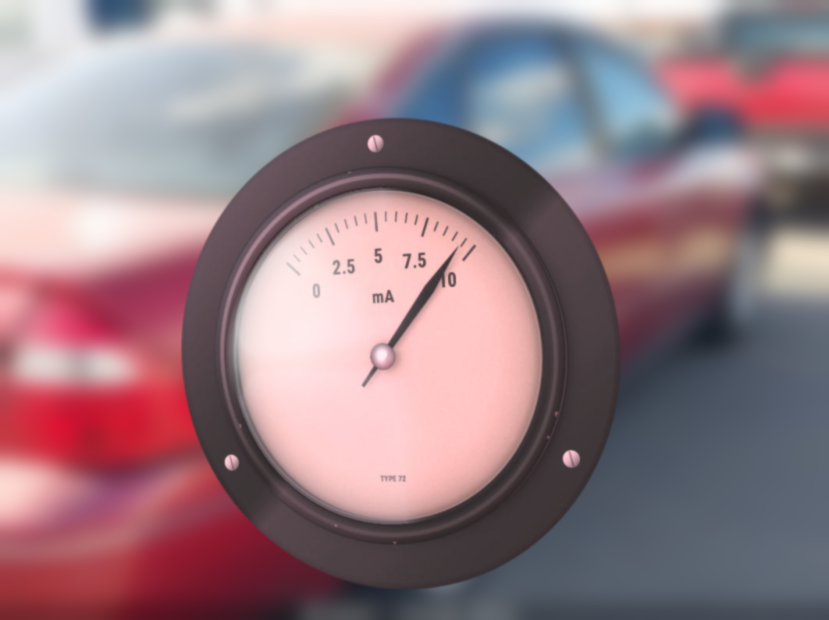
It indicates {"value": 9.5, "unit": "mA"}
